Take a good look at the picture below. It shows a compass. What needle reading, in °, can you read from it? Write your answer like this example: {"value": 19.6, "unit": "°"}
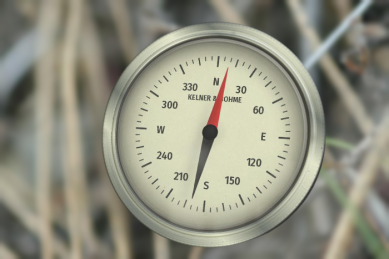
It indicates {"value": 10, "unit": "°"}
